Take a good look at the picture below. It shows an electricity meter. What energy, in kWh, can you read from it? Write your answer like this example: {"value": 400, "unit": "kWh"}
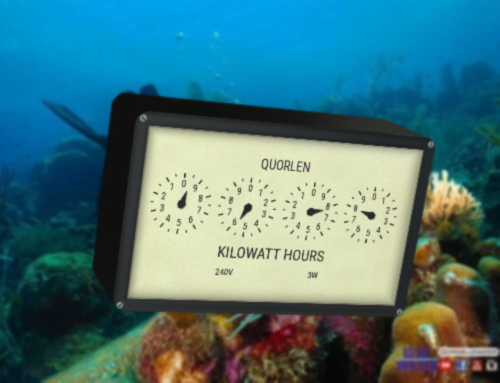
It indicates {"value": 9578, "unit": "kWh"}
